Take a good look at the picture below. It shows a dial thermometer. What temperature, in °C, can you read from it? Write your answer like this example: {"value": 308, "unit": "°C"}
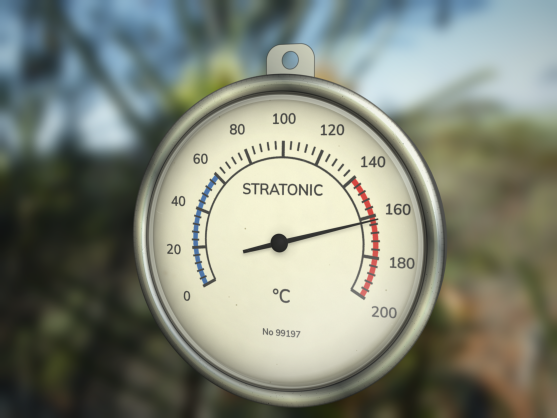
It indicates {"value": 162, "unit": "°C"}
